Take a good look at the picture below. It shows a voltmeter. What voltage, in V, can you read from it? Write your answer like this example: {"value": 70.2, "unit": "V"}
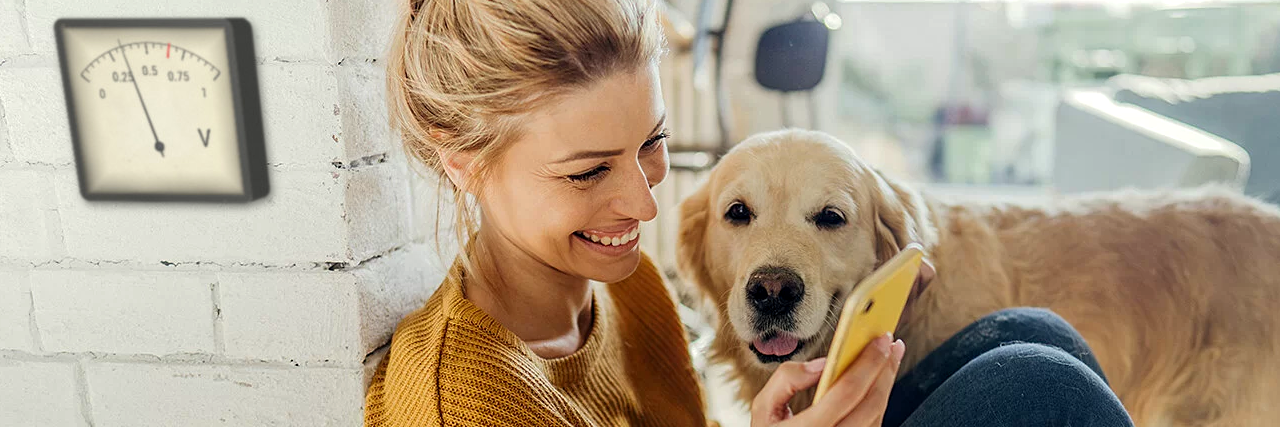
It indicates {"value": 0.35, "unit": "V"}
